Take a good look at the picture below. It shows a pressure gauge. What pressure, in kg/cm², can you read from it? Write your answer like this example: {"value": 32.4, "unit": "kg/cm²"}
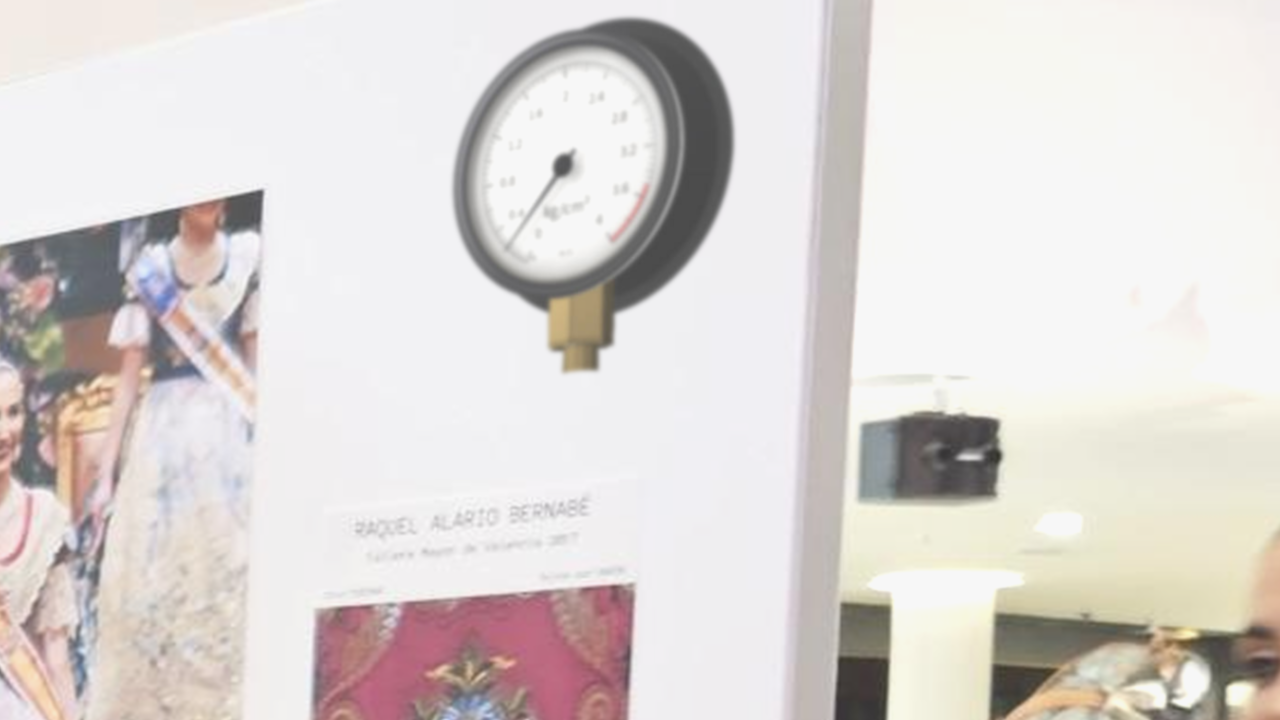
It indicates {"value": 0.2, "unit": "kg/cm²"}
